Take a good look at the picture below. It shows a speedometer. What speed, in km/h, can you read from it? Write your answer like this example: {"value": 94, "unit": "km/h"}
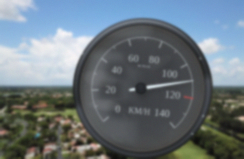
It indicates {"value": 110, "unit": "km/h"}
